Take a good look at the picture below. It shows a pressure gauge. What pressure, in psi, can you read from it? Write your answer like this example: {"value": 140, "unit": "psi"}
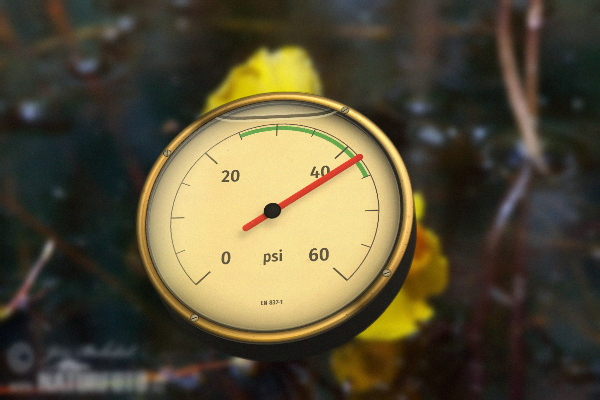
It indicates {"value": 42.5, "unit": "psi"}
